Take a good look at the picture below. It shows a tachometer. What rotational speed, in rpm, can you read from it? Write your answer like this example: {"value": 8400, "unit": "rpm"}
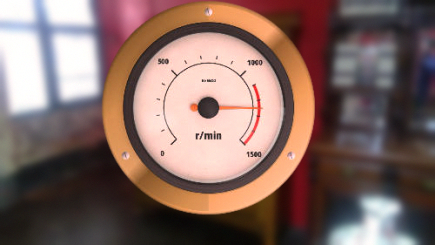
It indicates {"value": 1250, "unit": "rpm"}
